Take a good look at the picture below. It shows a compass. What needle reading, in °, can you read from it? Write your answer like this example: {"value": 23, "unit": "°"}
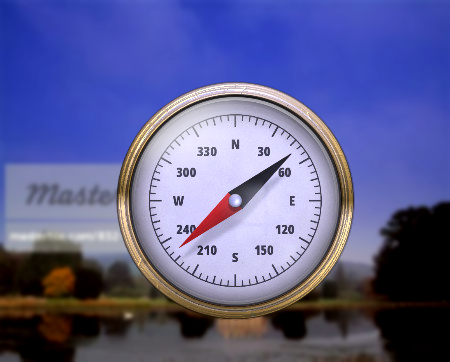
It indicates {"value": 230, "unit": "°"}
